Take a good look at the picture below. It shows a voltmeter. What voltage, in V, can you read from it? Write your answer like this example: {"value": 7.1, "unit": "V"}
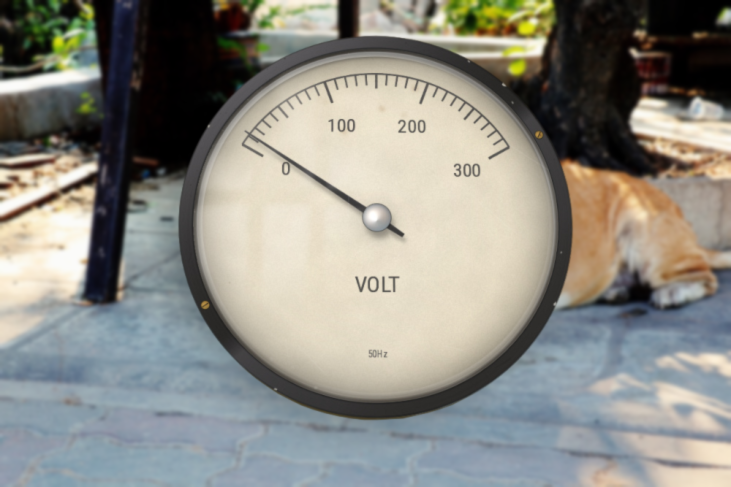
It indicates {"value": 10, "unit": "V"}
